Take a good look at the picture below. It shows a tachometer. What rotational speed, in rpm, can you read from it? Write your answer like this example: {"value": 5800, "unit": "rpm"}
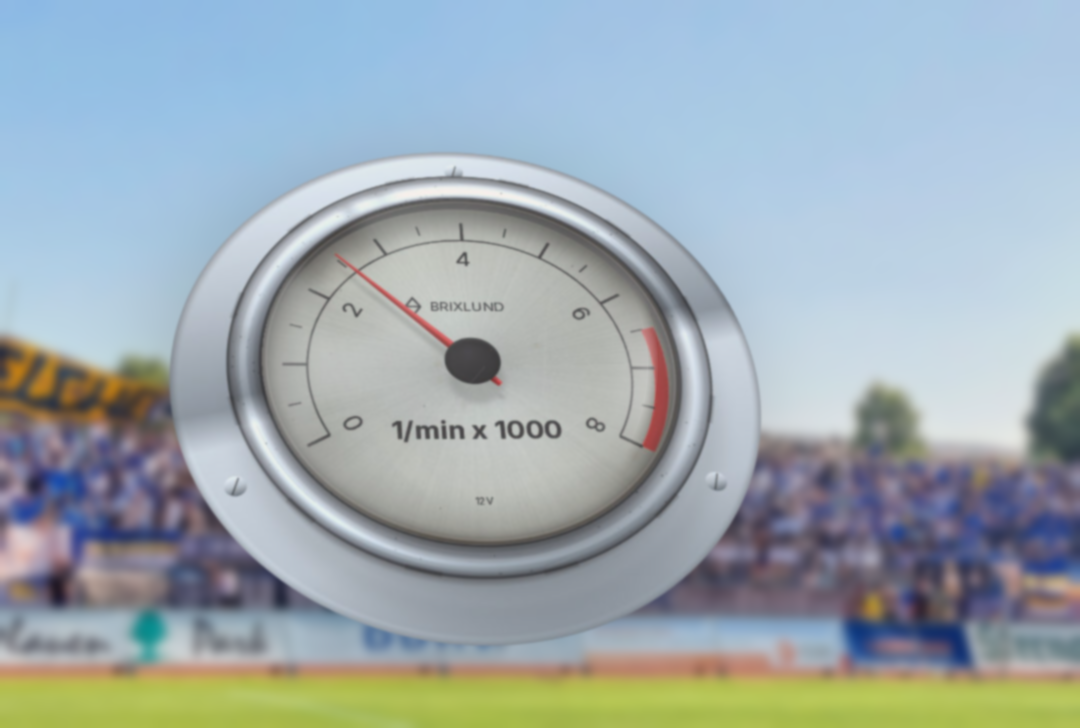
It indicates {"value": 2500, "unit": "rpm"}
